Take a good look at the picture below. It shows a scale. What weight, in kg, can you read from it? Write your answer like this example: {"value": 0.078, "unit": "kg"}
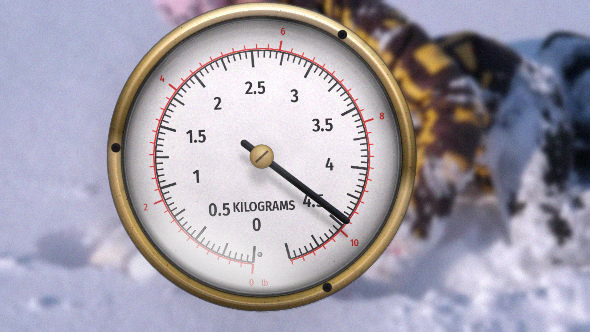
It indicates {"value": 4.45, "unit": "kg"}
